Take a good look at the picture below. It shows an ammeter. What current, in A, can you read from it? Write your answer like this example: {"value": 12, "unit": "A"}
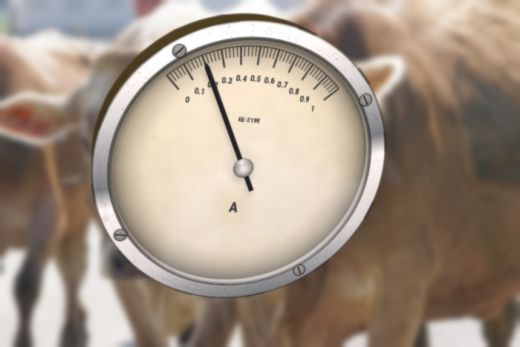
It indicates {"value": 0.2, "unit": "A"}
